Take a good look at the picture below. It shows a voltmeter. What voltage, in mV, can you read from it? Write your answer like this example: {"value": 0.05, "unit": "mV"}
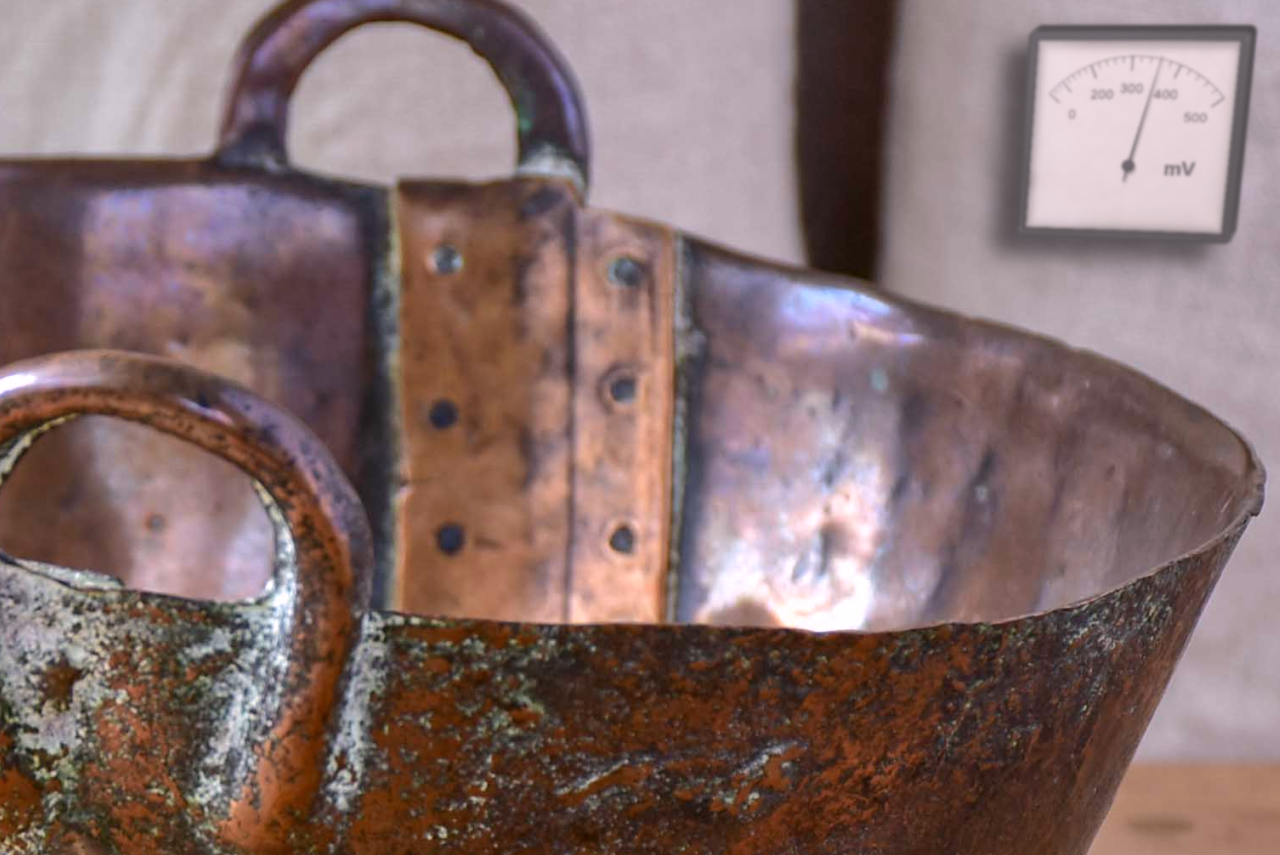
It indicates {"value": 360, "unit": "mV"}
